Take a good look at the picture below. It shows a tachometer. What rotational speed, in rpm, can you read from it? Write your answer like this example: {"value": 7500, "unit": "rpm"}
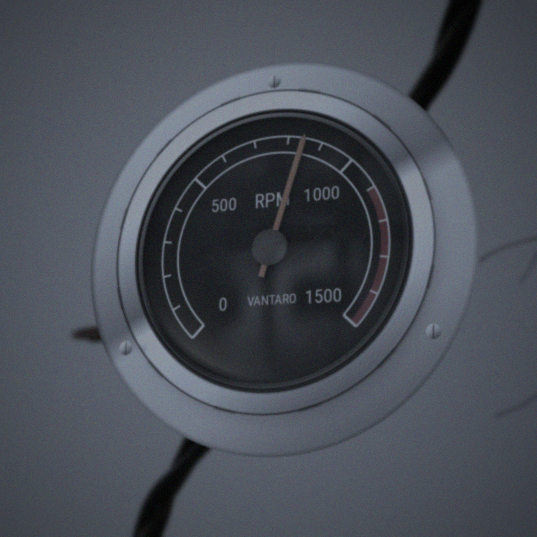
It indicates {"value": 850, "unit": "rpm"}
